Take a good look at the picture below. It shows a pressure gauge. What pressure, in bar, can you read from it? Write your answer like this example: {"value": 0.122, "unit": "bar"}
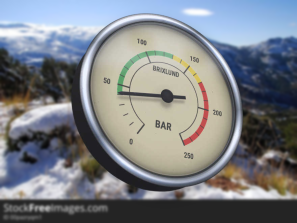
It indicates {"value": 40, "unit": "bar"}
